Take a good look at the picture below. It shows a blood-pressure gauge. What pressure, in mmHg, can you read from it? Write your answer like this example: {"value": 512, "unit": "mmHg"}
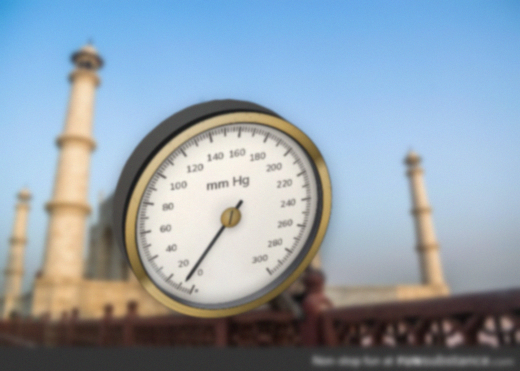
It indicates {"value": 10, "unit": "mmHg"}
